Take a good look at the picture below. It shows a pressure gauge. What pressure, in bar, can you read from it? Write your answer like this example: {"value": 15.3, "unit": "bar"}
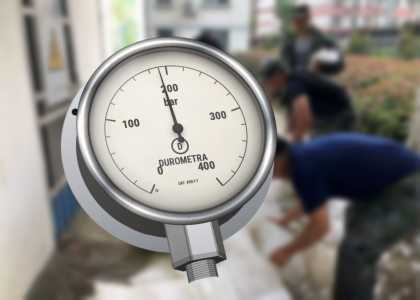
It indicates {"value": 190, "unit": "bar"}
